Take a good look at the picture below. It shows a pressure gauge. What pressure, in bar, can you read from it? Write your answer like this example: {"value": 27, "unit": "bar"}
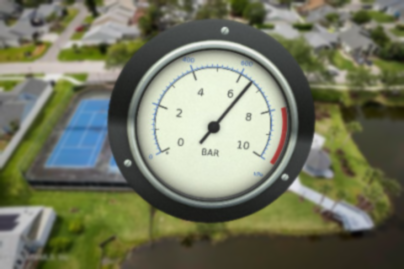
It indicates {"value": 6.5, "unit": "bar"}
